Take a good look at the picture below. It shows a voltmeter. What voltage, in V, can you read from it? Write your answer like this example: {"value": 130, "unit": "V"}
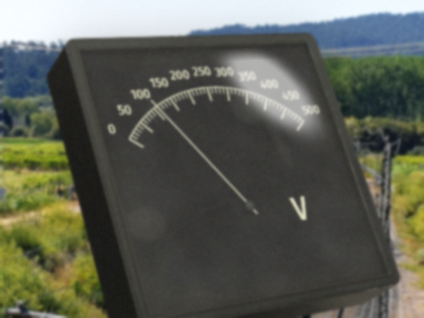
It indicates {"value": 100, "unit": "V"}
